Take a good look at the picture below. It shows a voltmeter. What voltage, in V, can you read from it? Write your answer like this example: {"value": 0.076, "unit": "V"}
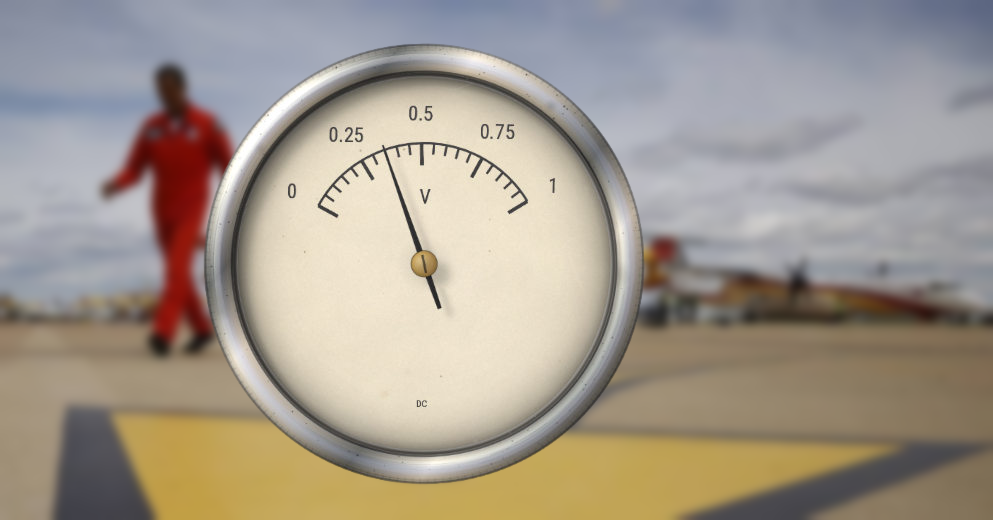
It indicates {"value": 0.35, "unit": "V"}
